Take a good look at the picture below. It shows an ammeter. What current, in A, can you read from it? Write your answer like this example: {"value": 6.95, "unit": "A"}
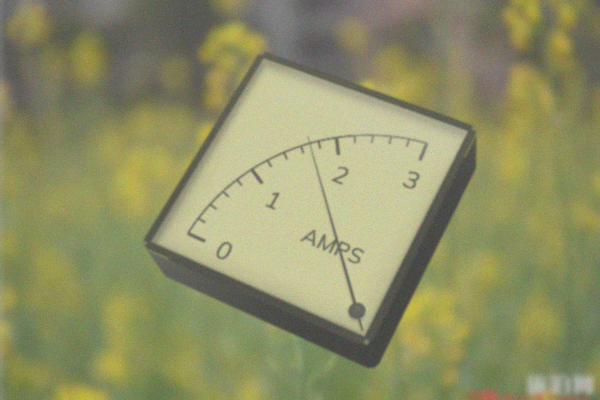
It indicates {"value": 1.7, "unit": "A"}
